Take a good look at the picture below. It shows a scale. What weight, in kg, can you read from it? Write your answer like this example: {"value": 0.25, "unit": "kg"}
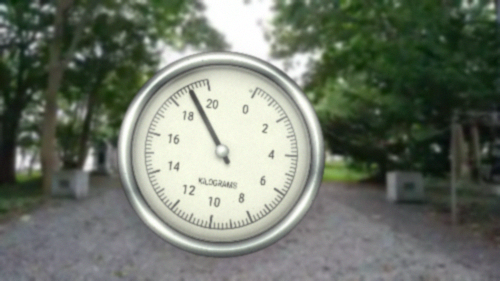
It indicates {"value": 19, "unit": "kg"}
